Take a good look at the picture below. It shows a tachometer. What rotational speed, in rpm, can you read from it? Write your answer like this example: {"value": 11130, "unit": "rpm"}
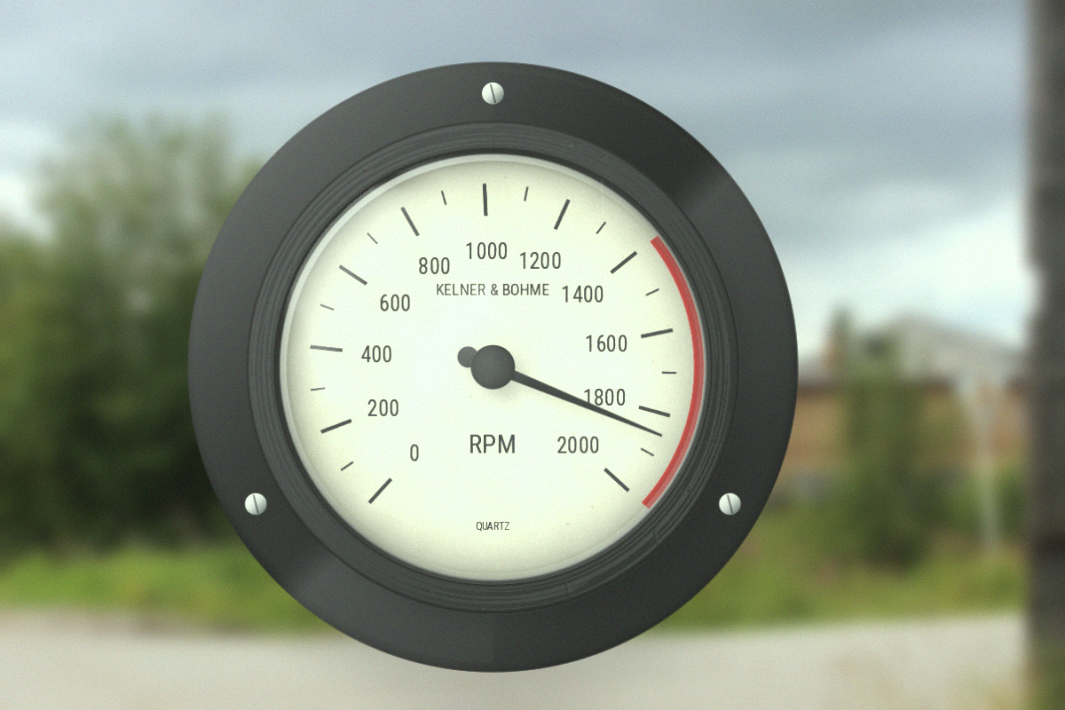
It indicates {"value": 1850, "unit": "rpm"}
